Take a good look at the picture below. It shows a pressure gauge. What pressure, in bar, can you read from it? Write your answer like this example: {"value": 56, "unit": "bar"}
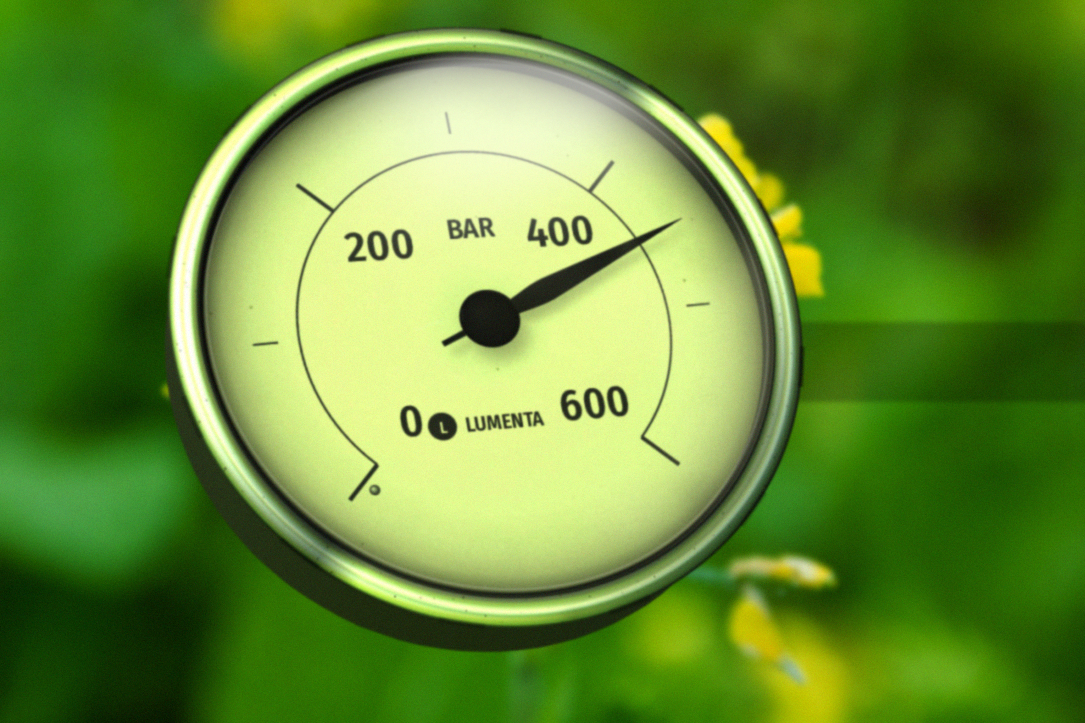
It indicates {"value": 450, "unit": "bar"}
